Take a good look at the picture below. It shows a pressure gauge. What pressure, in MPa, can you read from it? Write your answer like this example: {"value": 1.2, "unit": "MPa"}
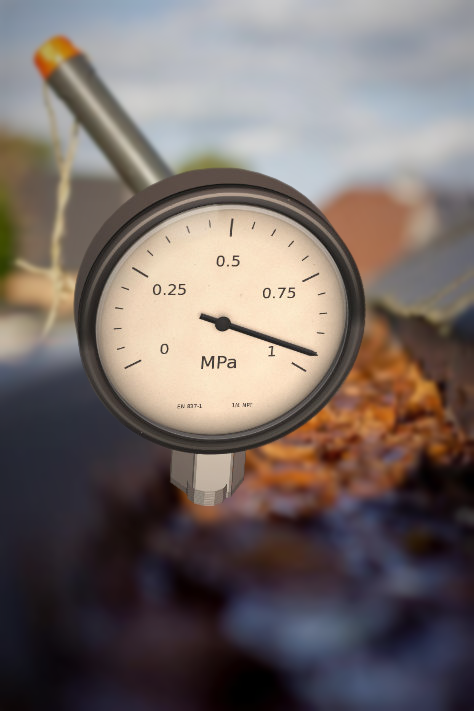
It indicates {"value": 0.95, "unit": "MPa"}
